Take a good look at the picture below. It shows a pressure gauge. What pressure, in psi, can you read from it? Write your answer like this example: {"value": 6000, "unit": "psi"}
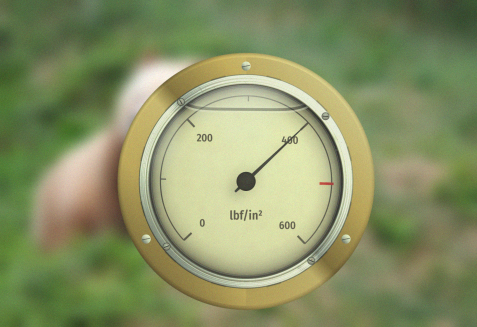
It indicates {"value": 400, "unit": "psi"}
